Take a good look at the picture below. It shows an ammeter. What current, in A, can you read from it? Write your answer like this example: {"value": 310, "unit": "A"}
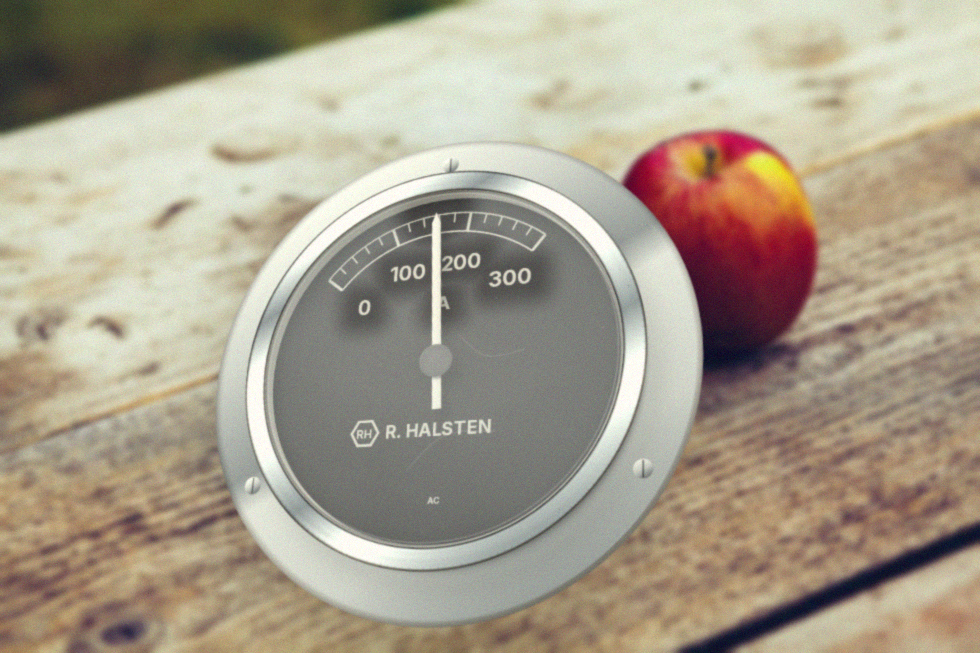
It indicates {"value": 160, "unit": "A"}
